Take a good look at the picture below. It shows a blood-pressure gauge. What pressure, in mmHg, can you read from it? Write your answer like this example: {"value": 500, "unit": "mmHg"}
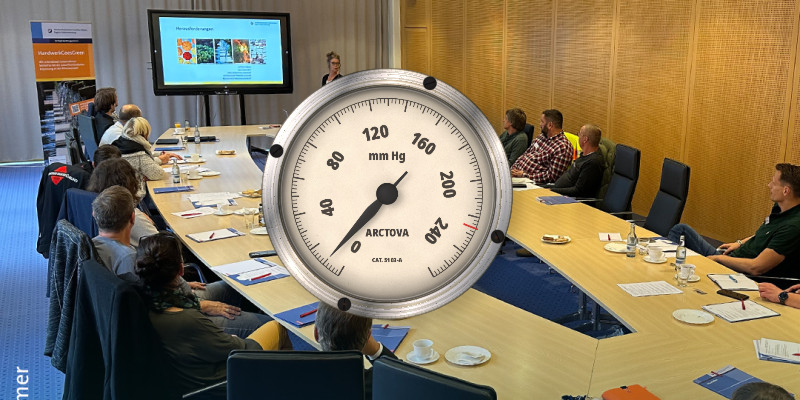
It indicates {"value": 10, "unit": "mmHg"}
